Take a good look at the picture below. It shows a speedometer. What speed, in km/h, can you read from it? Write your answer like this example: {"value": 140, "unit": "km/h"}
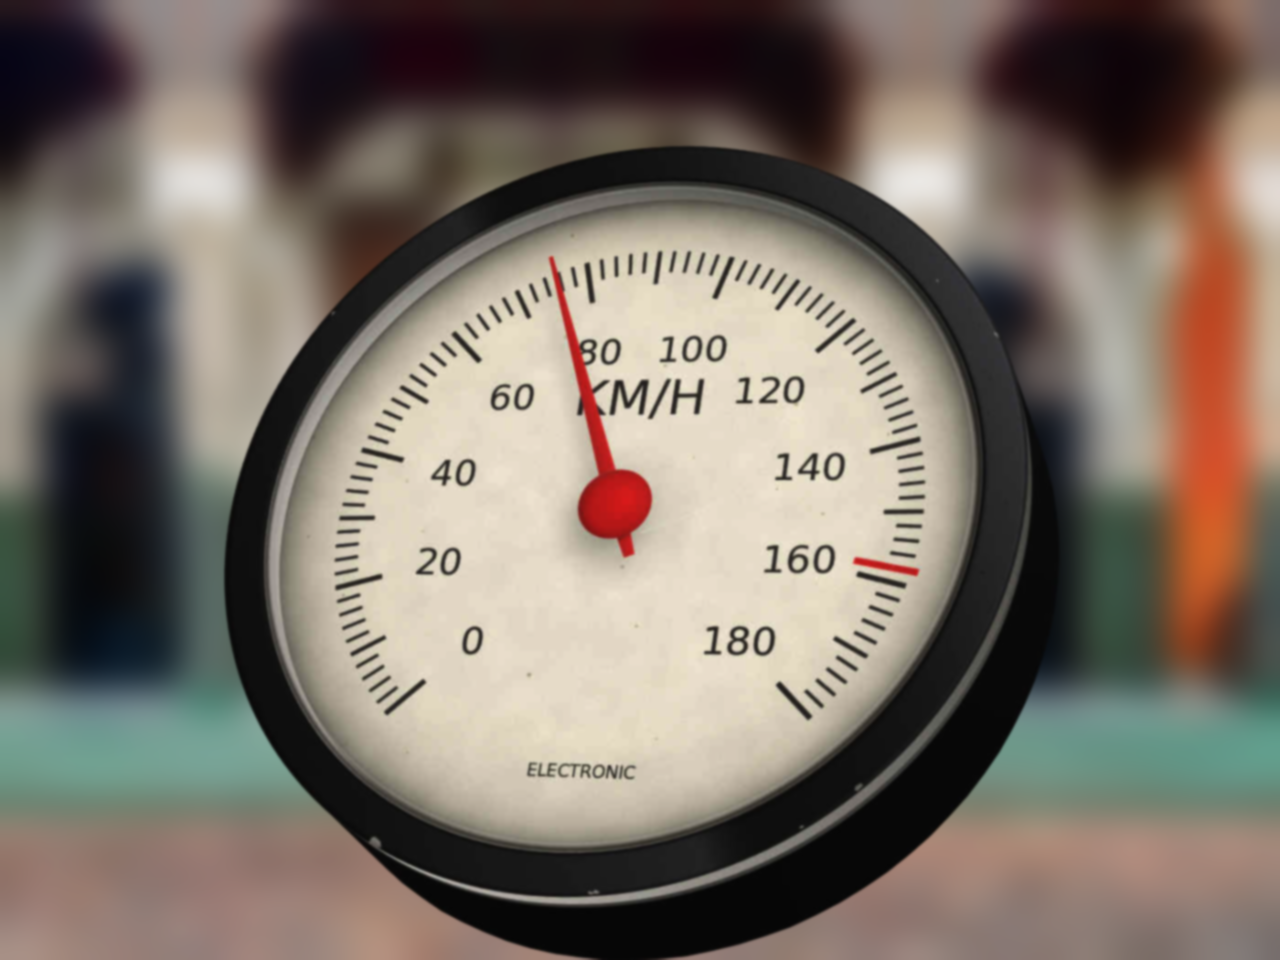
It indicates {"value": 76, "unit": "km/h"}
